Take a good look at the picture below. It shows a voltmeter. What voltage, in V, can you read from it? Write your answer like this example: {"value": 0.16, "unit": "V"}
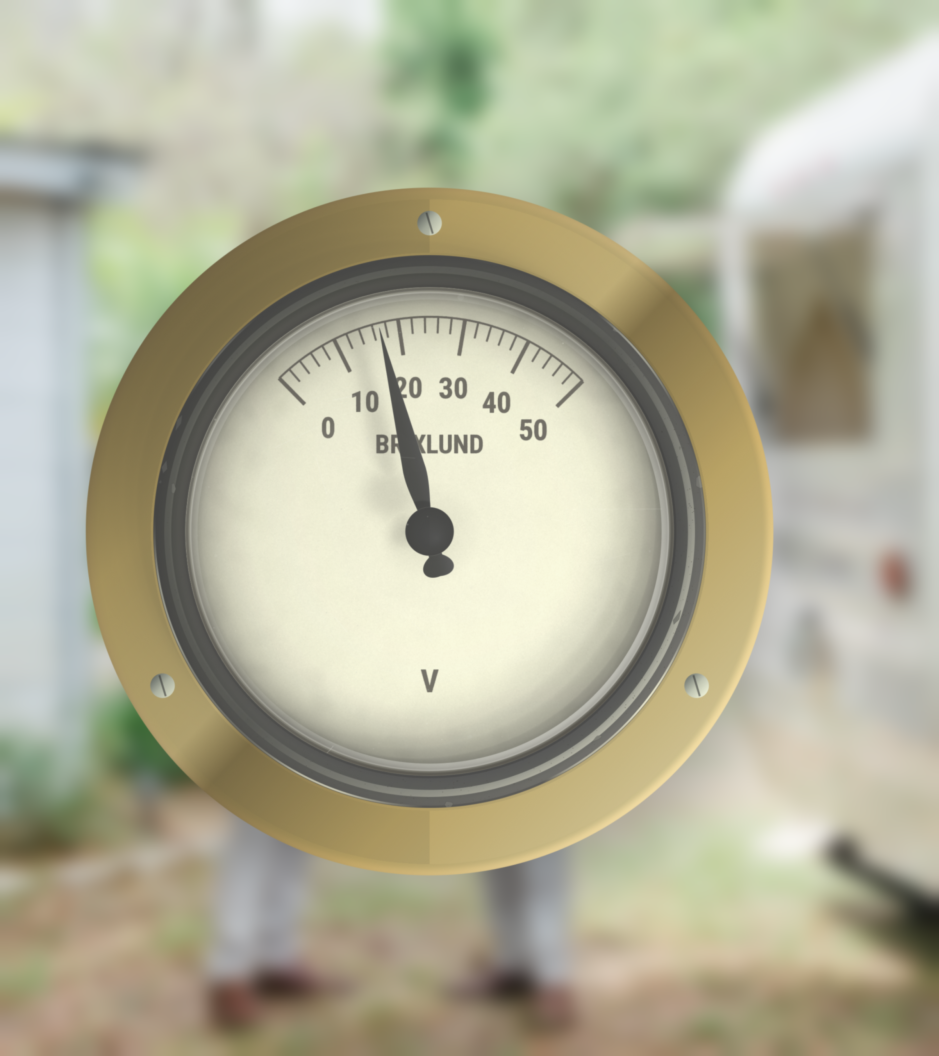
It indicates {"value": 17, "unit": "V"}
